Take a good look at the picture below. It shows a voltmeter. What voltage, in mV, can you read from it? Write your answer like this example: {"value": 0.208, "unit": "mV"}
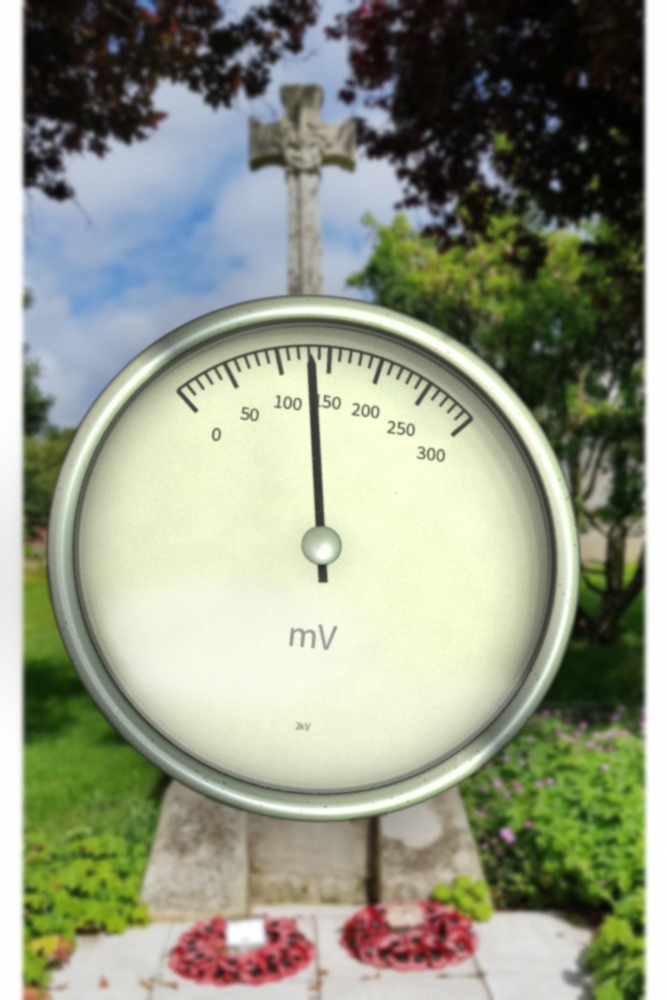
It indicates {"value": 130, "unit": "mV"}
